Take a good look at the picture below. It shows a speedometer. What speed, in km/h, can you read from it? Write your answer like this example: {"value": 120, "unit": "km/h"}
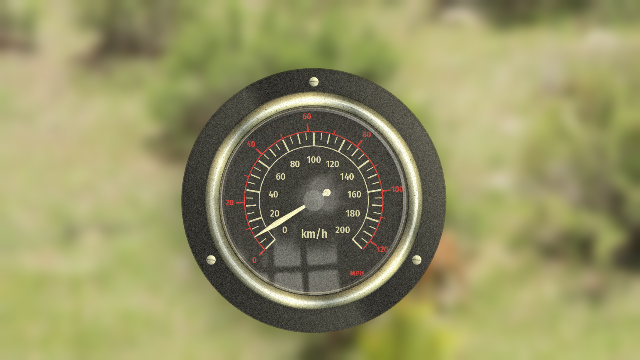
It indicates {"value": 10, "unit": "km/h"}
